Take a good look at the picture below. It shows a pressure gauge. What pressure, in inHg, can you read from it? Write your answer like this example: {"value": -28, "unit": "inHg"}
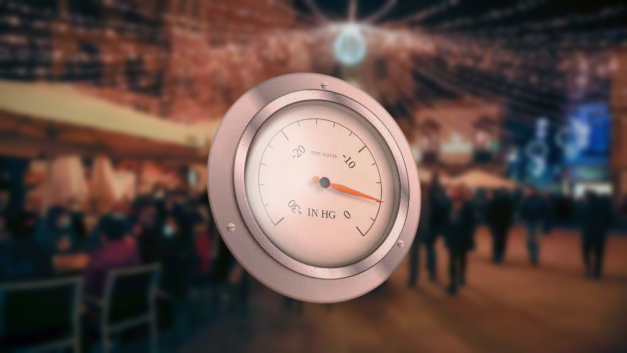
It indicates {"value": -4, "unit": "inHg"}
